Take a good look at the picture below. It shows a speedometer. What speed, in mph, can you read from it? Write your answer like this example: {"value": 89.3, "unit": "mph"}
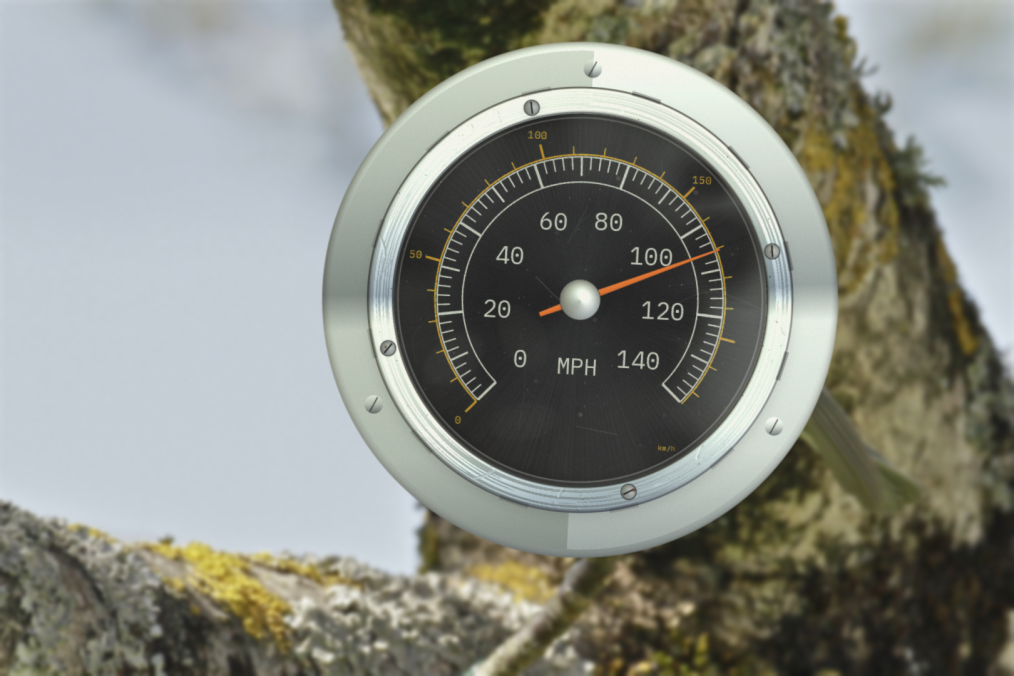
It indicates {"value": 106, "unit": "mph"}
